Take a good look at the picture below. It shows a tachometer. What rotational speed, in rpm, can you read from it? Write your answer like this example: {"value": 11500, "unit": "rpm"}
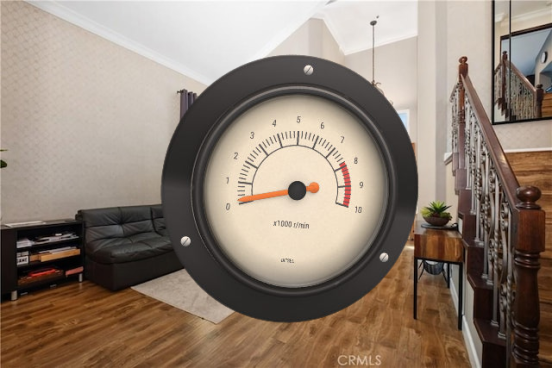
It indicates {"value": 200, "unit": "rpm"}
